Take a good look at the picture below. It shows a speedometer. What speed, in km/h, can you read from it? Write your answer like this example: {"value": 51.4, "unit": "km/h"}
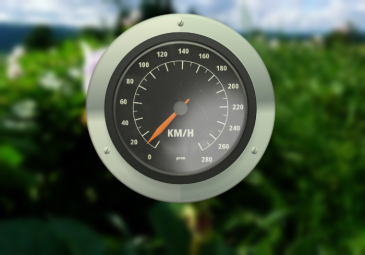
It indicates {"value": 10, "unit": "km/h"}
